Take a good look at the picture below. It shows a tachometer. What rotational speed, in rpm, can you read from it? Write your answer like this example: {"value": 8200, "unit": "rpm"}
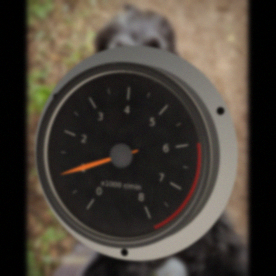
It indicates {"value": 1000, "unit": "rpm"}
